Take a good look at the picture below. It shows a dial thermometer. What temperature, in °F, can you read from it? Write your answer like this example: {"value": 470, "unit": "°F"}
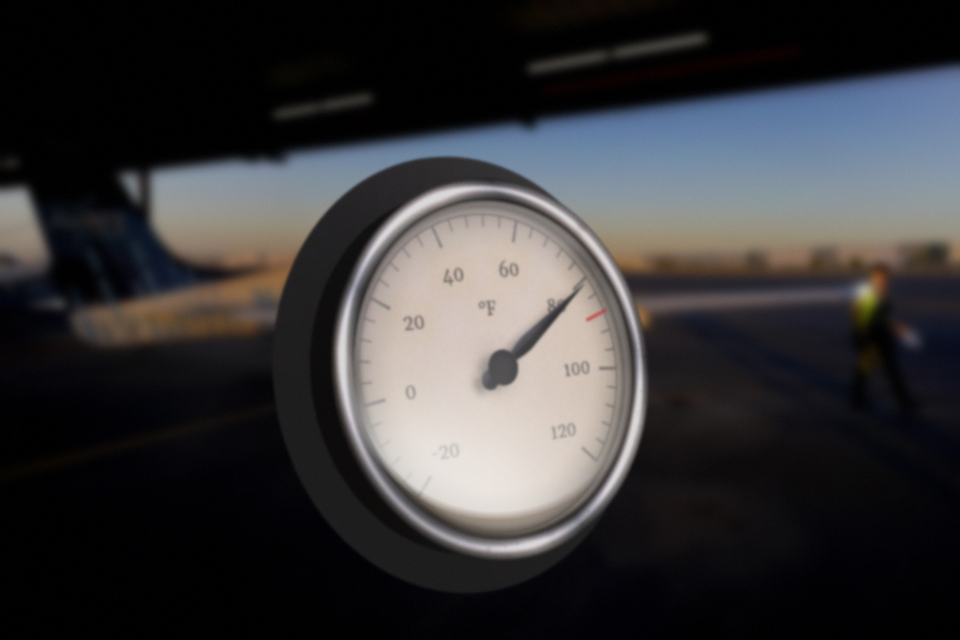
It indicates {"value": 80, "unit": "°F"}
